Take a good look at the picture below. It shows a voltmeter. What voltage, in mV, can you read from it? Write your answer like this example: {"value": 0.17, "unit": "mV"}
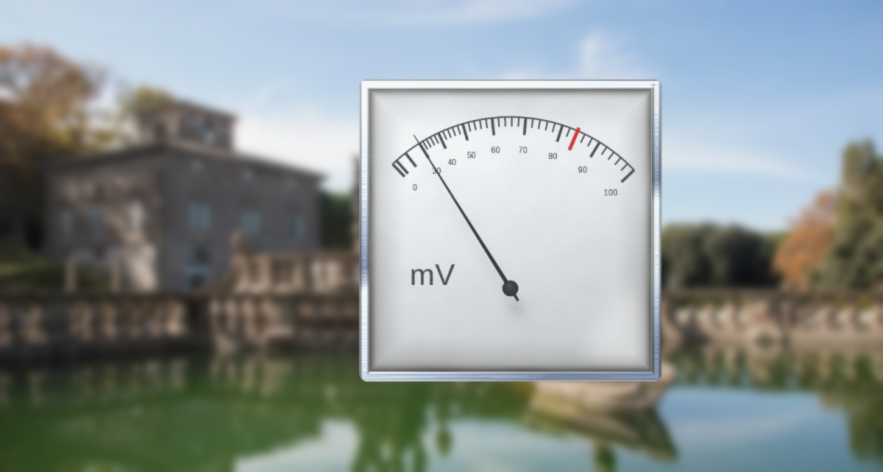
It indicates {"value": 30, "unit": "mV"}
